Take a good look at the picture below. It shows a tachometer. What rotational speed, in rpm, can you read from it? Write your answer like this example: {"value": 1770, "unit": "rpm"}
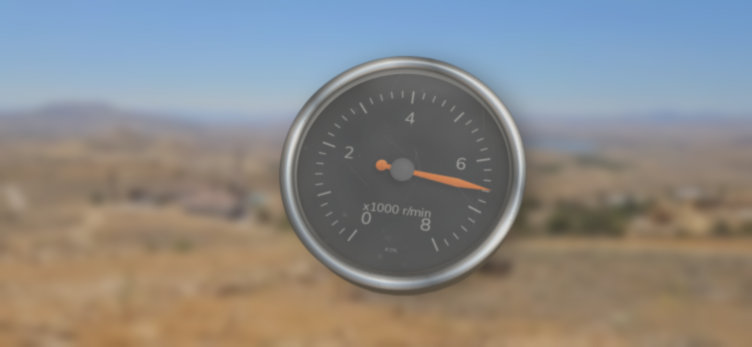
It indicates {"value": 6600, "unit": "rpm"}
